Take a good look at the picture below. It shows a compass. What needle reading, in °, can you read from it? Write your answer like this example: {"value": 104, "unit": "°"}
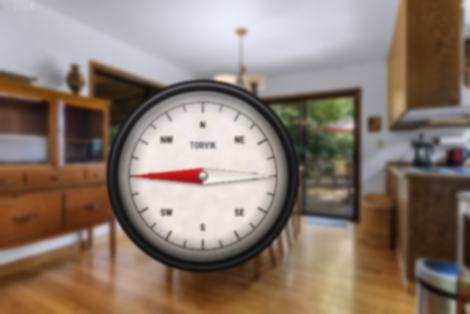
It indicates {"value": 270, "unit": "°"}
